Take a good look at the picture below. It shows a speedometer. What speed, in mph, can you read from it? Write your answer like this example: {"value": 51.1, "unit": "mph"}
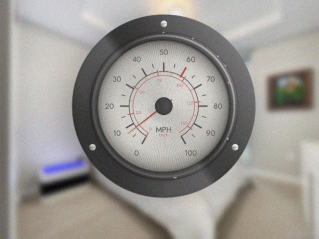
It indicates {"value": 7.5, "unit": "mph"}
